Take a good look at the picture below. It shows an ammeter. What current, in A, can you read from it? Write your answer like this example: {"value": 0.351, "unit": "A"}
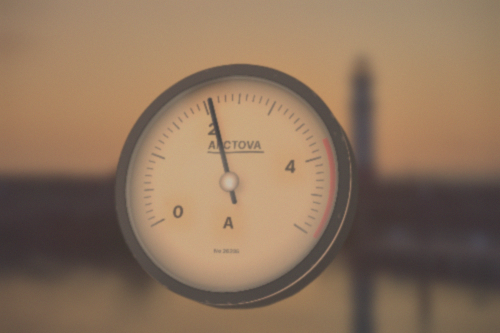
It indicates {"value": 2.1, "unit": "A"}
